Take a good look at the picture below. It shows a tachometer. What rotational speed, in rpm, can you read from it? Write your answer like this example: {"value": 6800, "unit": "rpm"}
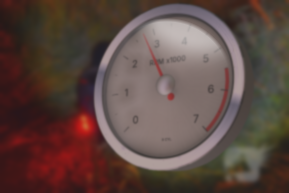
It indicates {"value": 2750, "unit": "rpm"}
